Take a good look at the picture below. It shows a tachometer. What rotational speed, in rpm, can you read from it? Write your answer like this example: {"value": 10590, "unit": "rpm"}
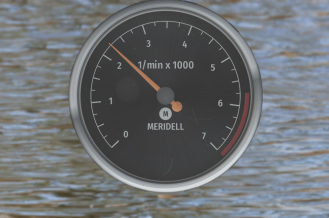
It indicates {"value": 2250, "unit": "rpm"}
